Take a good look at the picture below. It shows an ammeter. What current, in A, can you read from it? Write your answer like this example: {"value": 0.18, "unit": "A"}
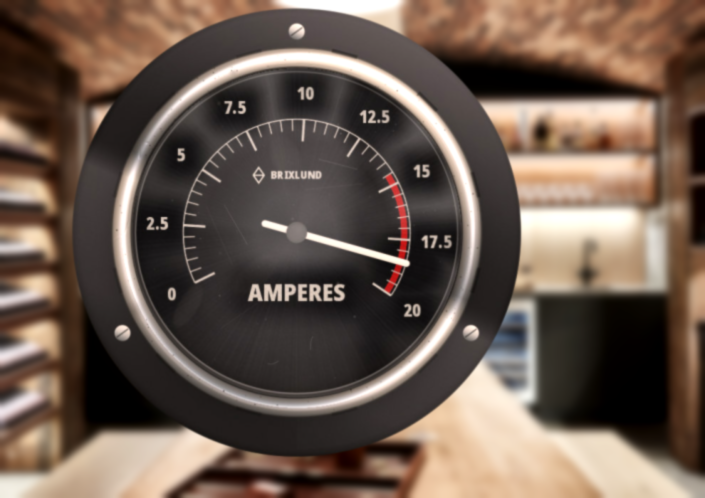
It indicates {"value": 18.5, "unit": "A"}
